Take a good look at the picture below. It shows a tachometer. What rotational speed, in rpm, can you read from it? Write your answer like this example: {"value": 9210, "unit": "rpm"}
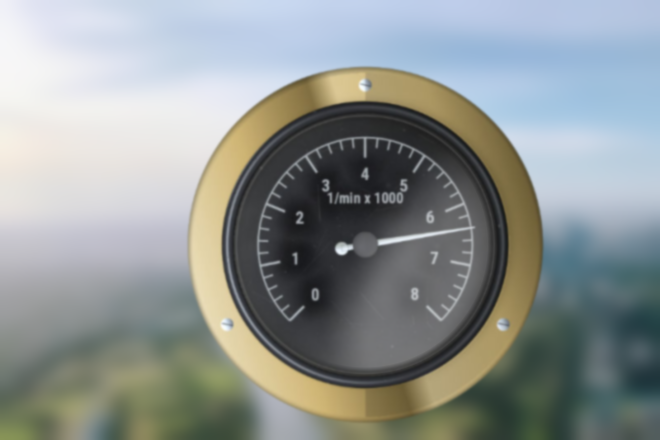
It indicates {"value": 6400, "unit": "rpm"}
